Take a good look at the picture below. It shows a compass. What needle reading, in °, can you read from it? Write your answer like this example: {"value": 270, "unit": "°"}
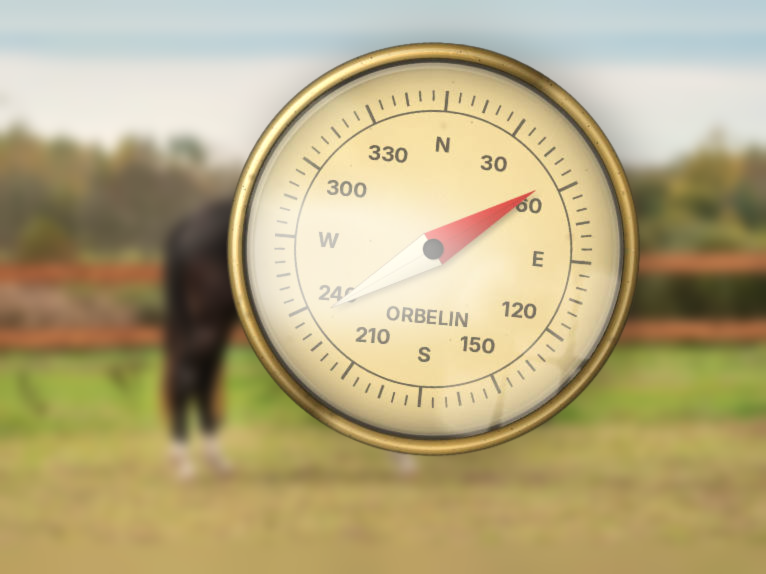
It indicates {"value": 55, "unit": "°"}
